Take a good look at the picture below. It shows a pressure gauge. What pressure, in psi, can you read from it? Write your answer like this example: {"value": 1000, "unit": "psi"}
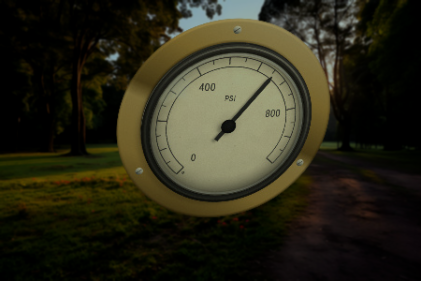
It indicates {"value": 650, "unit": "psi"}
